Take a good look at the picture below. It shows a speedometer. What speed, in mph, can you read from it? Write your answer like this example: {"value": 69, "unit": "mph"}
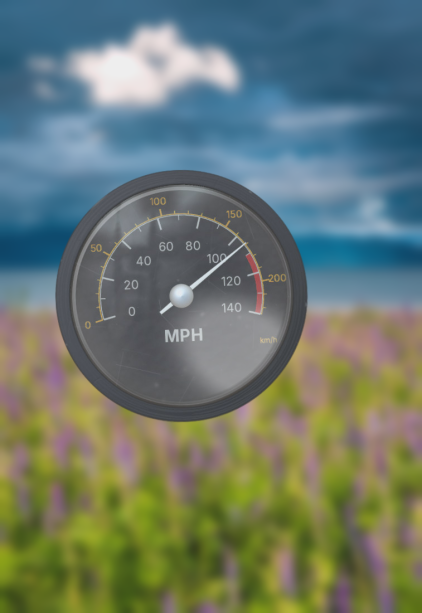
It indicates {"value": 105, "unit": "mph"}
